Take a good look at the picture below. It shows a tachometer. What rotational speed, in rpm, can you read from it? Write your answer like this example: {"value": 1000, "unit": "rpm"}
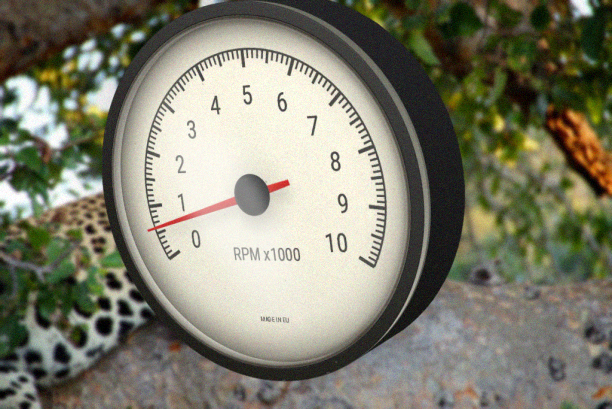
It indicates {"value": 600, "unit": "rpm"}
